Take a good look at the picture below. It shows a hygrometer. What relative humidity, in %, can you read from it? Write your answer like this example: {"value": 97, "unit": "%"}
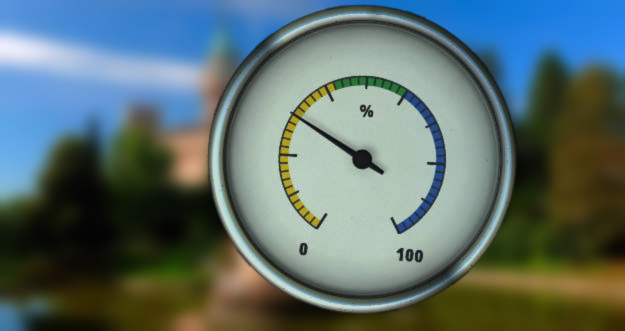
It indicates {"value": 30, "unit": "%"}
